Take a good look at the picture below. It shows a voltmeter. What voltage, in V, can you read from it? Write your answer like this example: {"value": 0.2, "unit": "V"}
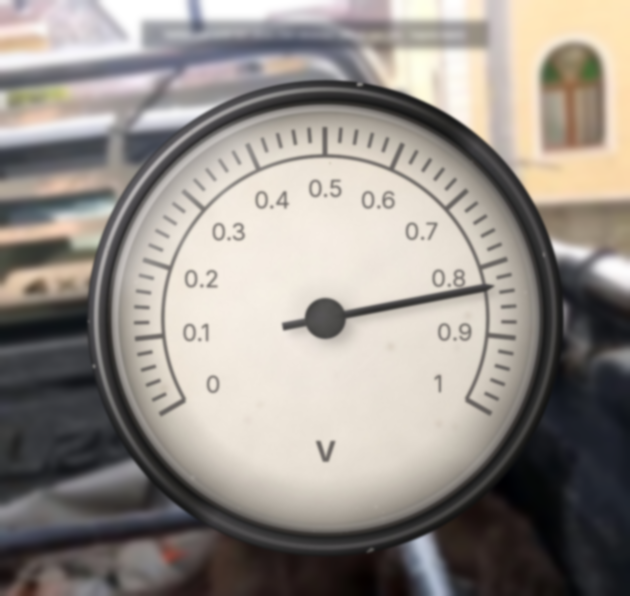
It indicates {"value": 0.83, "unit": "V"}
